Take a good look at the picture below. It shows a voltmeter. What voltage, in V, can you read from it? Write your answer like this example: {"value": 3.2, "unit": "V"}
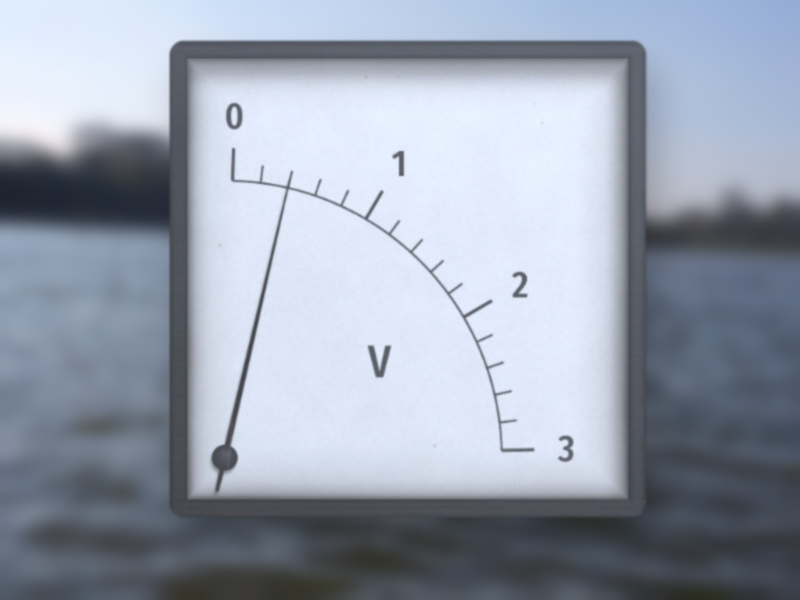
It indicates {"value": 0.4, "unit": "V"}
